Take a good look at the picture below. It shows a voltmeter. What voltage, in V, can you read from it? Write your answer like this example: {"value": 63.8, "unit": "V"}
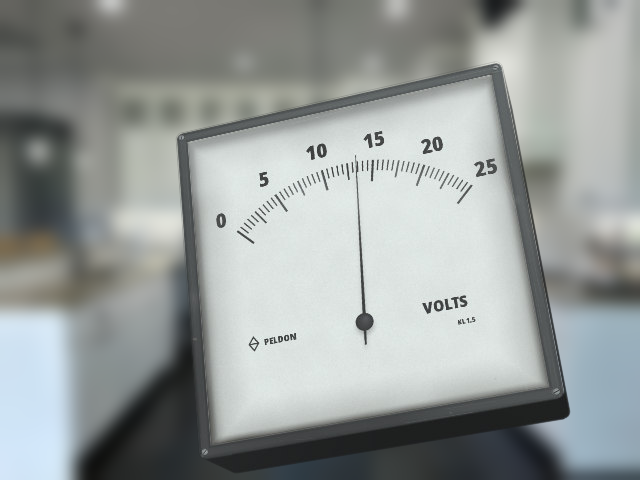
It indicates {"value": 13.5, "unit": "V"}
